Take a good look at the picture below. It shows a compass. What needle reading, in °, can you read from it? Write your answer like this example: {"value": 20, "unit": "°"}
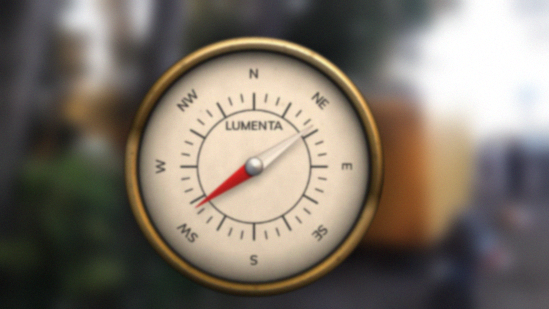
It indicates {"value": 235, "unit": "°"}
